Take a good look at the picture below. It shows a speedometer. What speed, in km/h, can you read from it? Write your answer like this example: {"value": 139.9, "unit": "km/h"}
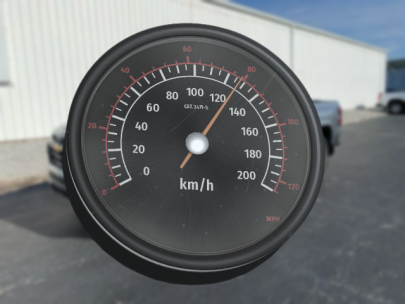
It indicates {"value": 127.5, "unit": "km/h"}
